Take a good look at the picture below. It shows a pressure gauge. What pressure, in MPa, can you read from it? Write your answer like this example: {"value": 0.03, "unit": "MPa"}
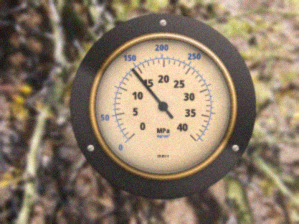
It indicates {"value": 14, "unit": "MPa"}
